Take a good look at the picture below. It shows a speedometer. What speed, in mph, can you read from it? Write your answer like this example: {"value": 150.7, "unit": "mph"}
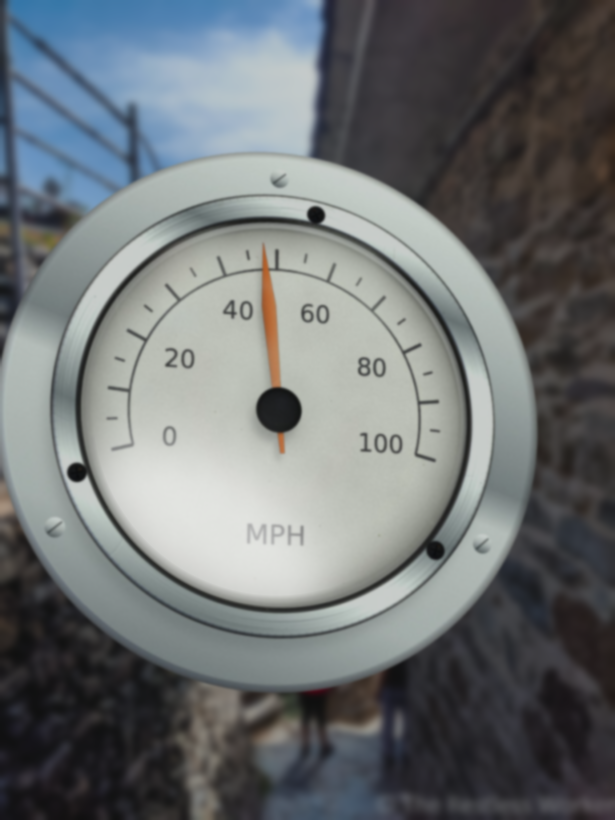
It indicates {"value": 47.5, "unit": "mph"}
